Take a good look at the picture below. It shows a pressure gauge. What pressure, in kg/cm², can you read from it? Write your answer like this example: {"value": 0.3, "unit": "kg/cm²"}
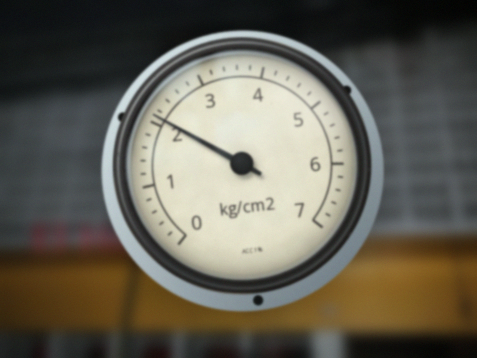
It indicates {"value": 2.1, "unit": "kg/cm²"}
